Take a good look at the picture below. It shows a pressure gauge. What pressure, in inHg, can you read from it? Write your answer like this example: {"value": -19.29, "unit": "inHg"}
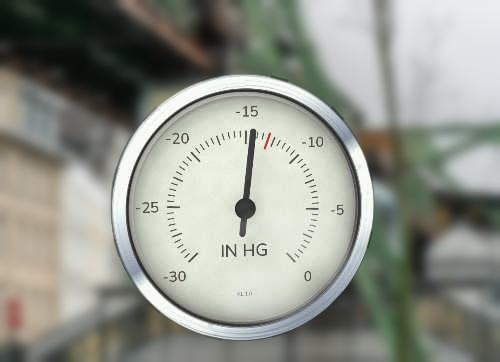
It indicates {"value": -14.5, "unit": "inHg"}
